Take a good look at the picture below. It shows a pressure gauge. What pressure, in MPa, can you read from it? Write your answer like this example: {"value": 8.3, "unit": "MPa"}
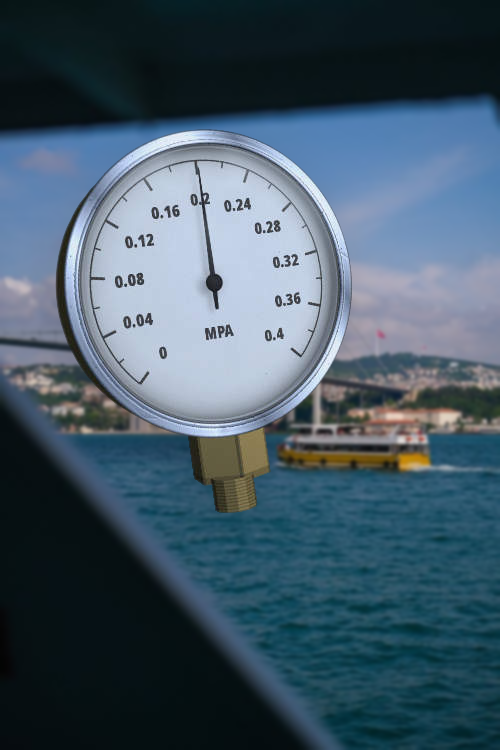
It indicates {"value": 0.2, "unit": "MPa"}
